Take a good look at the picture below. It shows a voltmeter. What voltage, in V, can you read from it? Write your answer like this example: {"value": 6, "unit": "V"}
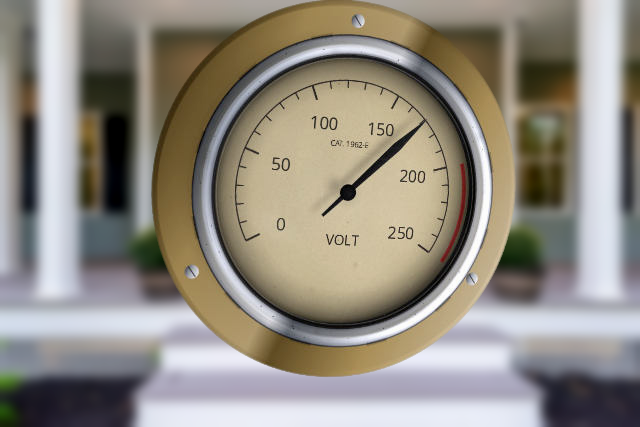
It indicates {"value": 170, "unit": "V"}
